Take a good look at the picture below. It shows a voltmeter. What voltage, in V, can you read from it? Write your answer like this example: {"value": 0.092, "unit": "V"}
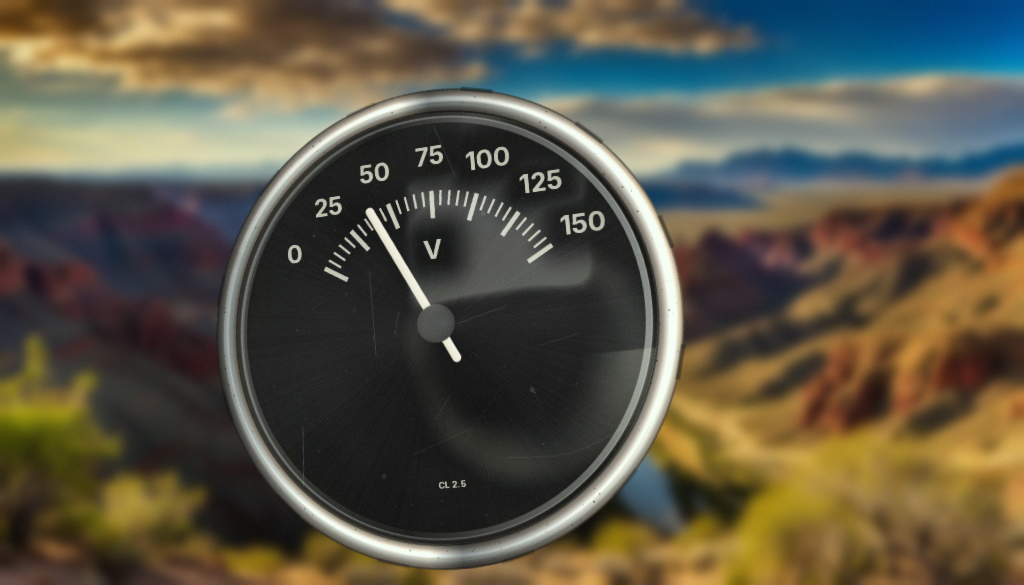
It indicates {"value": 40, "unit": "V"}
